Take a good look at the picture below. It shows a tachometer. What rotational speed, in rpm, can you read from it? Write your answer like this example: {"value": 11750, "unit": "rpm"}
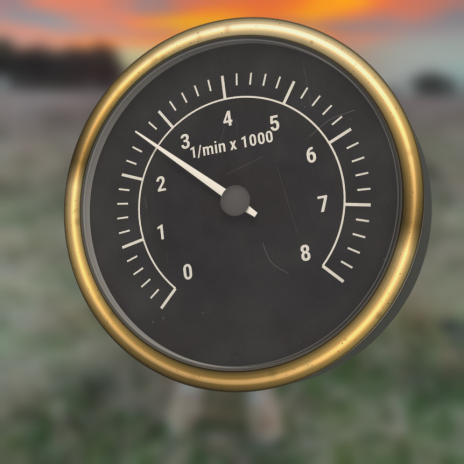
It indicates {"value": 2600, "unit": "rpm"}
